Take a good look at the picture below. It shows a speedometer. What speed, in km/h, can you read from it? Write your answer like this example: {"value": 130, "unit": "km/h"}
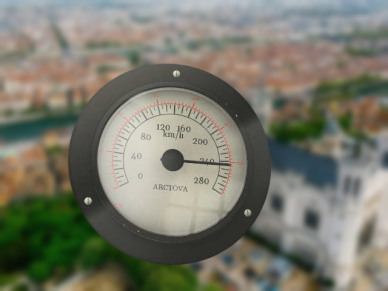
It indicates {"value": 245, "unit": "km/h"}
